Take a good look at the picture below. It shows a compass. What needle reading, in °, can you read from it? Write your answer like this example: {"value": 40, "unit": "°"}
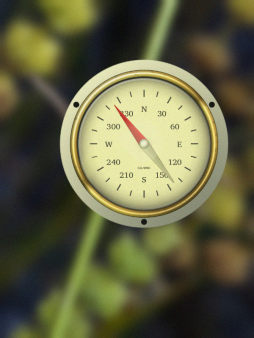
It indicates {"value": 322.5, "unit": "°"}
